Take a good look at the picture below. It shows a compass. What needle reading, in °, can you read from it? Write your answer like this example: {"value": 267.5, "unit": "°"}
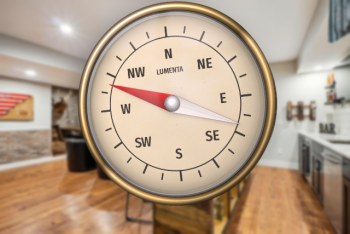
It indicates {"value": 292.5, "unit": "°"}
